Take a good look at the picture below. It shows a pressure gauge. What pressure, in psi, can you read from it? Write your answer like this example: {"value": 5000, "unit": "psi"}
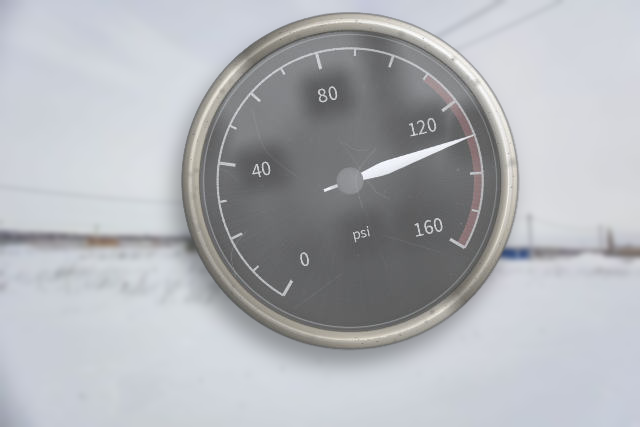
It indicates {"value": 130, "unit": "psi"}
